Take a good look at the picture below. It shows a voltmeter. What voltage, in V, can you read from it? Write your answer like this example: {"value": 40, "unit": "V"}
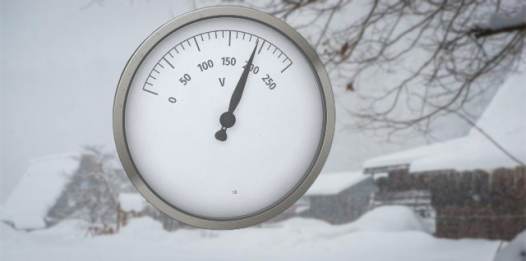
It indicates {"value": 190, "unit": "V"}
